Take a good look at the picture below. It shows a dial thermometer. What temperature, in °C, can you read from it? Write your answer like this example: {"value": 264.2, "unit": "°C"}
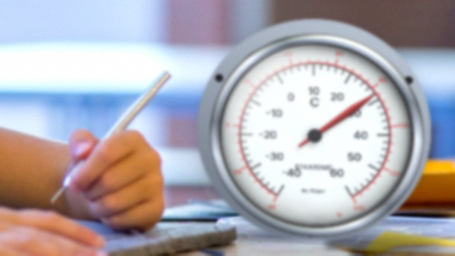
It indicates {"value": 28, "unit": "°C"}
